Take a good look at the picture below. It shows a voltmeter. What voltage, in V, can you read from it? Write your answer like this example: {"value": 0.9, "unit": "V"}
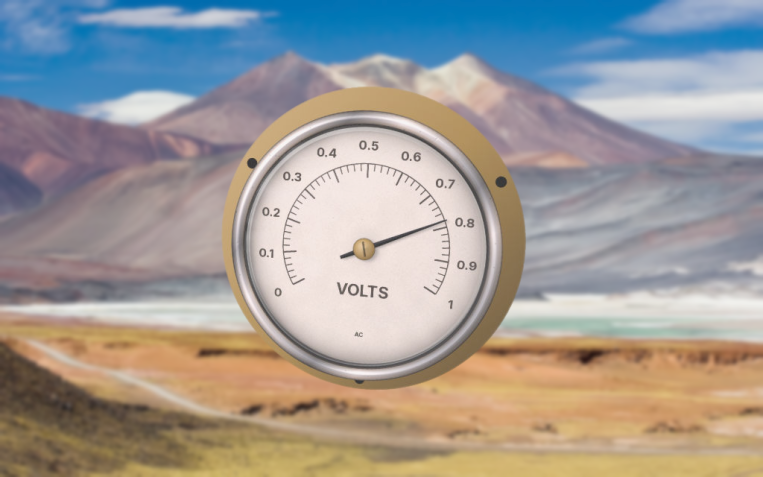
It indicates {"value": 0.78, "unit": "V"}
